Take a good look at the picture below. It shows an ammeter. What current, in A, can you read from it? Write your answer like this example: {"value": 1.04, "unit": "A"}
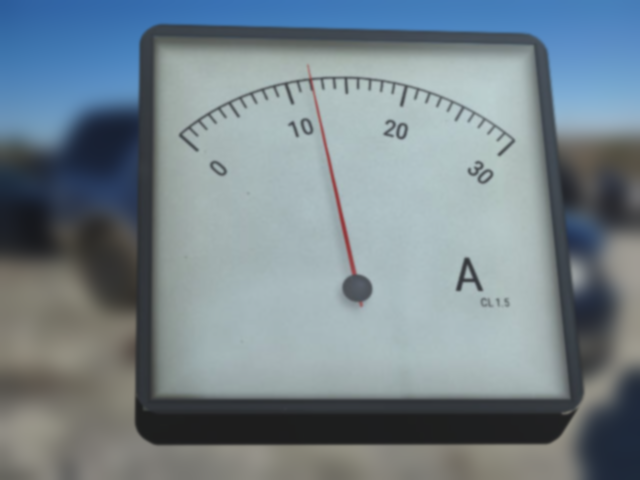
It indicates {"value": 12, "unit": "A"}
